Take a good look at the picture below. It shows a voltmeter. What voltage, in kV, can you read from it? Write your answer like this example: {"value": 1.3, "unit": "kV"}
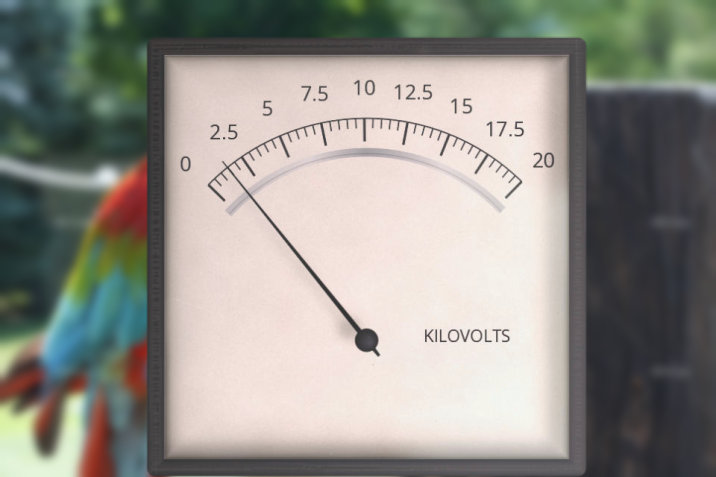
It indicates {"value": 1.5, "unit": "kV"}
